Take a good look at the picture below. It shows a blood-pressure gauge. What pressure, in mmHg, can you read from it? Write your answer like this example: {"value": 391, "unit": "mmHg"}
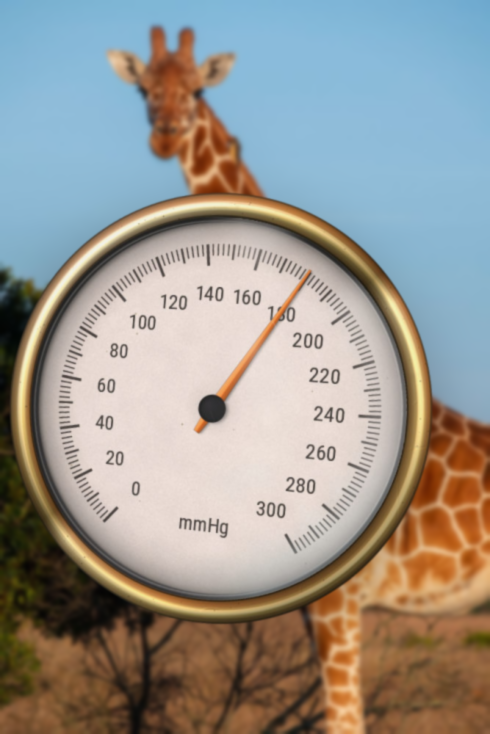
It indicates {"value": 180, "unit": "mmHg"}
